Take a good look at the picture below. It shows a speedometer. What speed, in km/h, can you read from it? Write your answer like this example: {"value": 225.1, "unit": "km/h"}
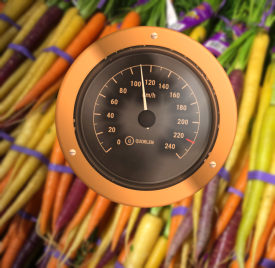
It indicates {"value": 110, "unit": "km/h"}
